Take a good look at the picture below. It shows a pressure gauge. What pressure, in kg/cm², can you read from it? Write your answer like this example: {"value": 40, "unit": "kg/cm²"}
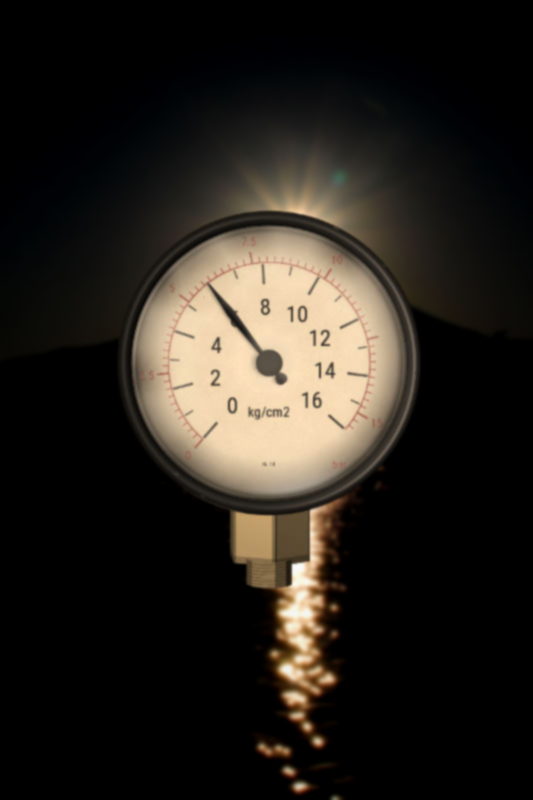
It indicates {"value": 6, "unit": "kg/cm²"}
